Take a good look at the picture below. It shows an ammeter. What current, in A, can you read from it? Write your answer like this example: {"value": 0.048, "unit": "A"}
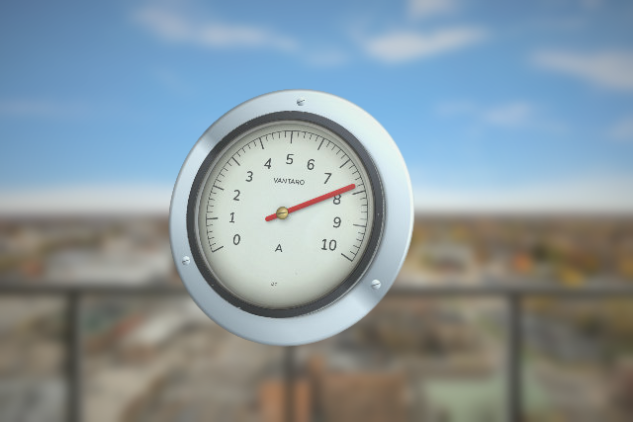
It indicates {"value": 7.8, "unit": "A"}
